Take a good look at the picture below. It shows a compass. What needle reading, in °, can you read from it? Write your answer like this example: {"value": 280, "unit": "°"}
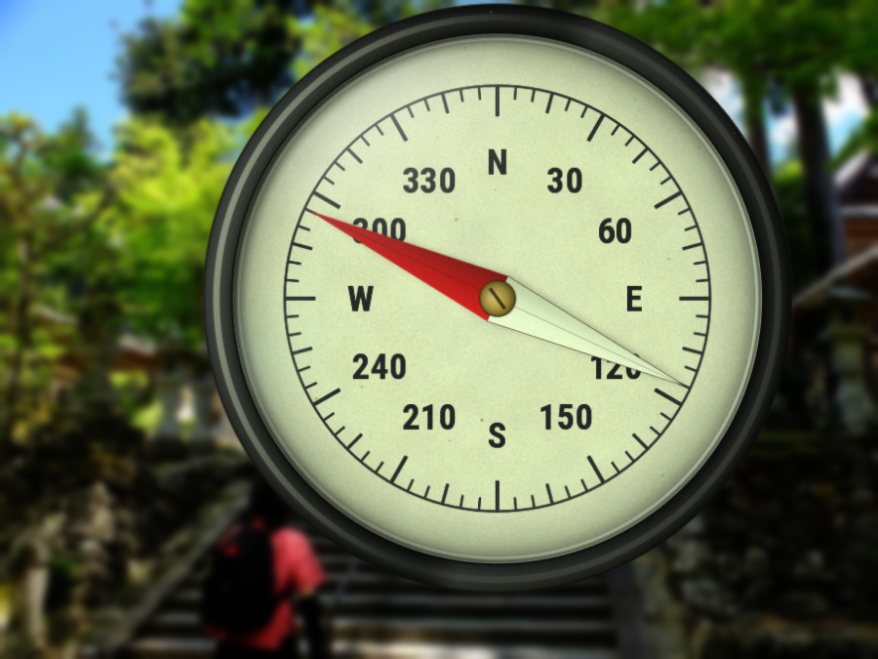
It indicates {"value": 295, "unit": "°"}
